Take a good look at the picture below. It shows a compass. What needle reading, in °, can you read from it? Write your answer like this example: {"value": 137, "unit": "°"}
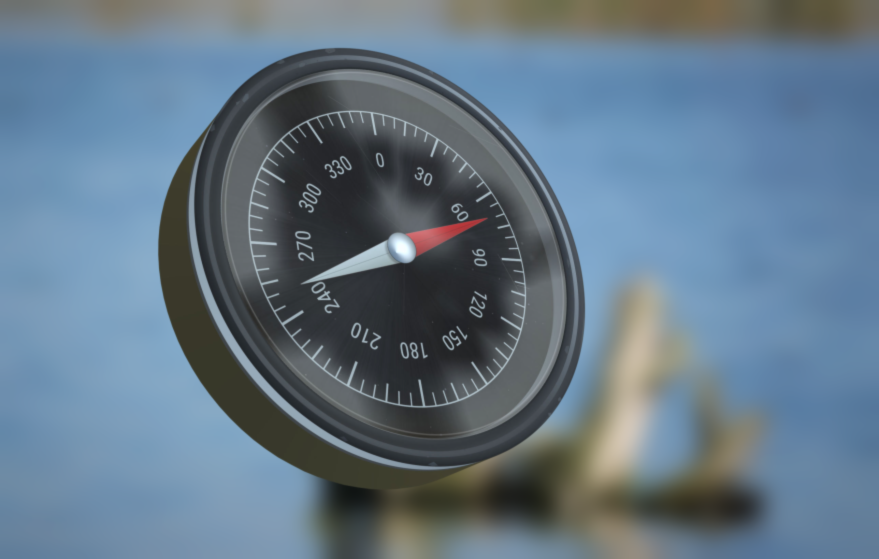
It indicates {"value": 70, "unit": "°"}
